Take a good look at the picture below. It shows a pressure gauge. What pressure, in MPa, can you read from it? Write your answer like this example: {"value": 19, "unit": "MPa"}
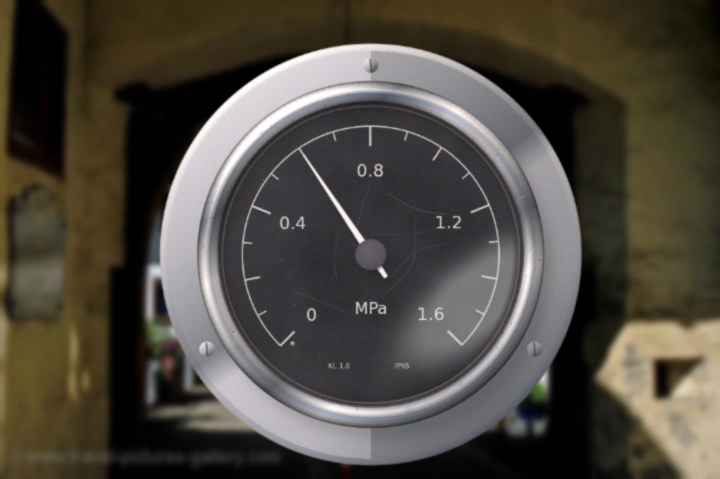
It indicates {"value": 0.6, "unit": "MPa"}
